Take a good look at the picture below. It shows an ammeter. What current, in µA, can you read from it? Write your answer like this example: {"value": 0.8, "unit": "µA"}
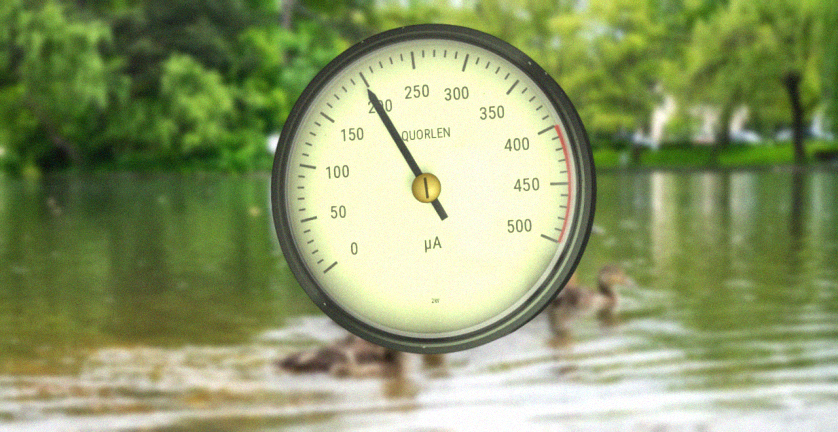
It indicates {"value": 200, "unit": "µA"}
